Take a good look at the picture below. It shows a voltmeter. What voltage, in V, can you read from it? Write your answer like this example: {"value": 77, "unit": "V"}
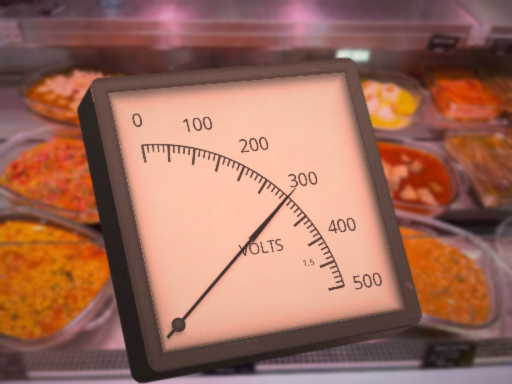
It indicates {"value": 300, "unit": "V"}
